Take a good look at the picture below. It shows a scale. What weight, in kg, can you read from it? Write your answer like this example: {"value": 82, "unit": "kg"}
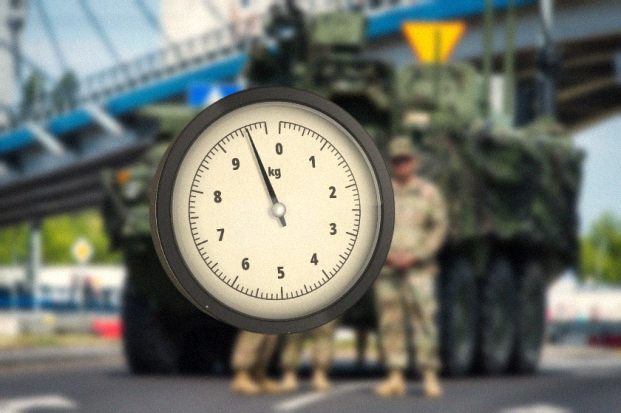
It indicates {"value": 9.6, "unit": "kg"}
